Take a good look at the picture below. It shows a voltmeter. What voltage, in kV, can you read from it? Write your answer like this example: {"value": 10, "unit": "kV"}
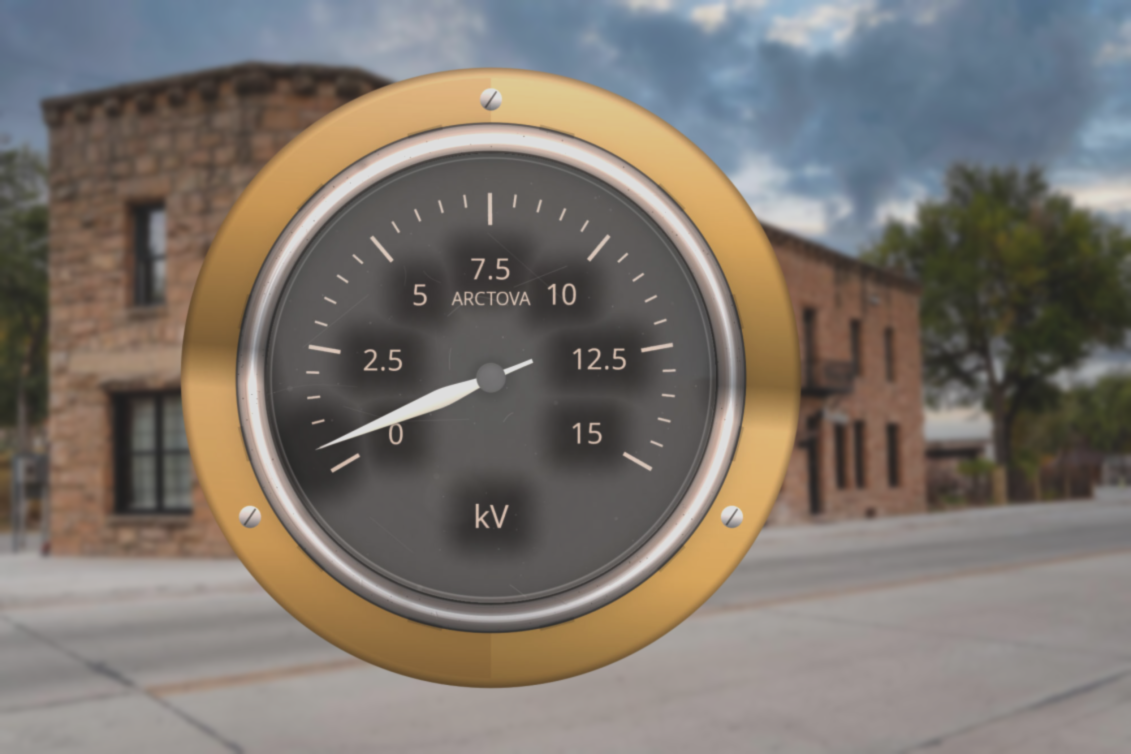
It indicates {"value": 0.5, "unit": "kV"}
